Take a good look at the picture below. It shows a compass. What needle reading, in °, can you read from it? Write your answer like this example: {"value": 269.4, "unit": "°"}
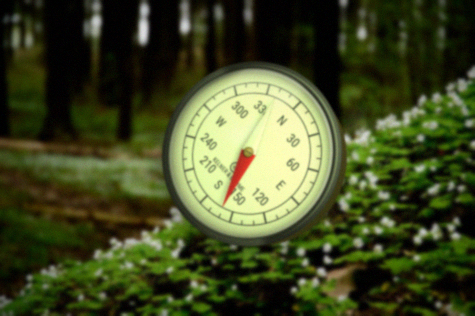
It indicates {"value": 160, "unit": "°"}
